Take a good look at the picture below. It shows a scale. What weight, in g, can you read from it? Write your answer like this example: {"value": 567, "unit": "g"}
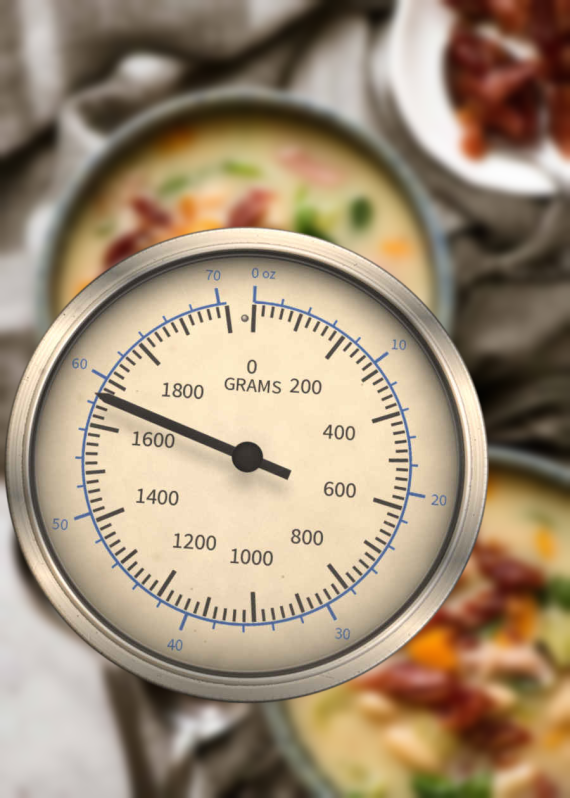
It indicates {"value": 1660, "unit": "g"}
